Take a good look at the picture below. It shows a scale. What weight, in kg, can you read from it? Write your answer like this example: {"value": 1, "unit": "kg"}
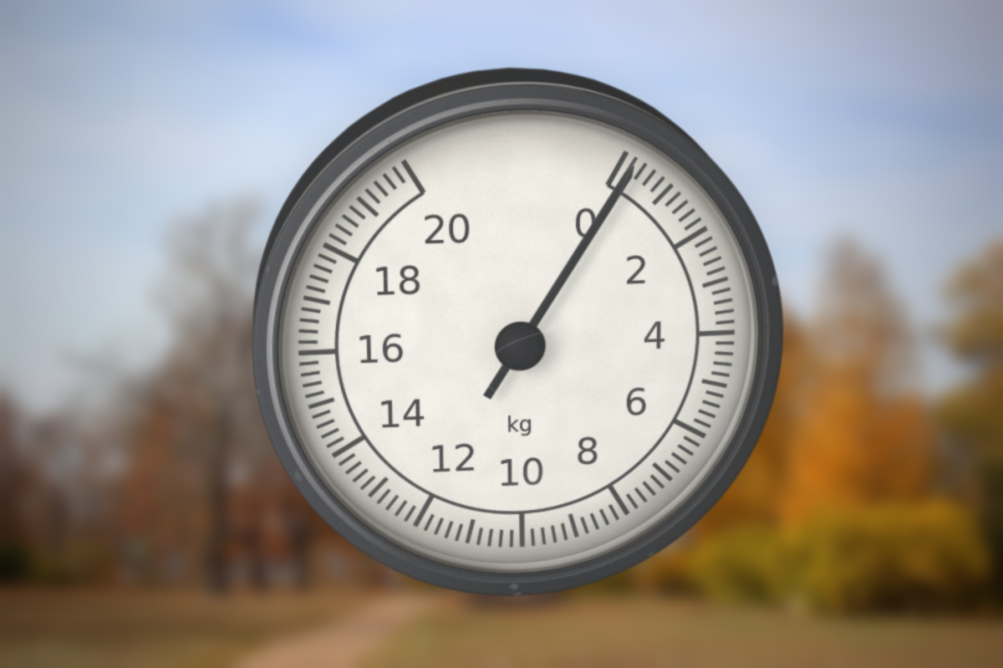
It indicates {"value": 0.2, "unit": "kg"}
